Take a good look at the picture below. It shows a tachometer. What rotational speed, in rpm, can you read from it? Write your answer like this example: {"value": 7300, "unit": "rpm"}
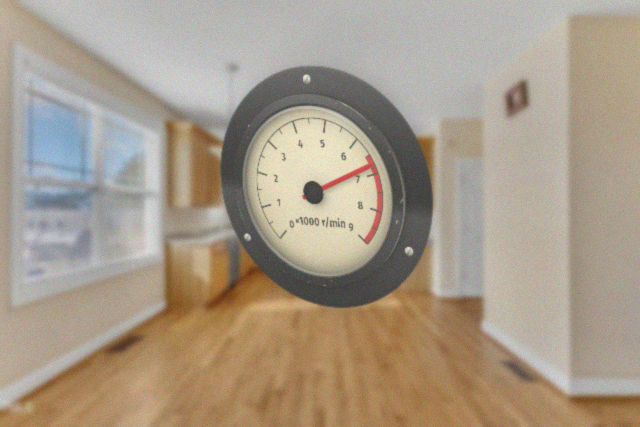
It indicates {"value": 6750, "unit": "rpm"}
